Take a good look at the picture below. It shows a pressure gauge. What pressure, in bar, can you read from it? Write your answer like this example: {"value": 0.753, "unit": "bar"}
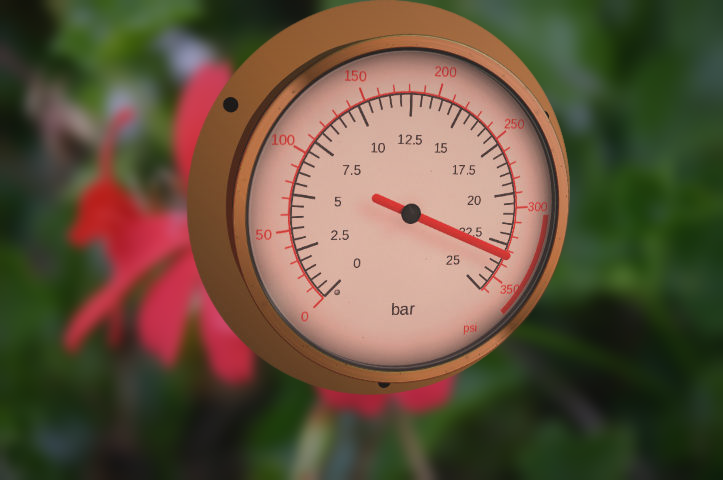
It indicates {"value": 23, "unit": "bar"}
